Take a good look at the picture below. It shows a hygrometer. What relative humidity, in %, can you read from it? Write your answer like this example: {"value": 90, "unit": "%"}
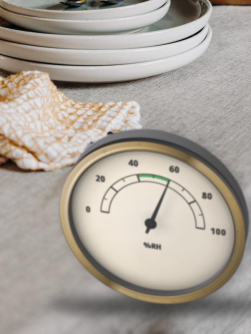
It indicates {"value": 60, "unit": "%"}
